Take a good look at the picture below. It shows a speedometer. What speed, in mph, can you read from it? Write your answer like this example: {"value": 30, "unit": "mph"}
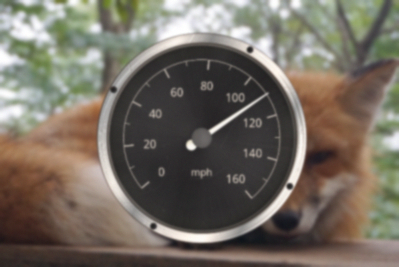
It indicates {"value": 110, "unit": "mph"}
